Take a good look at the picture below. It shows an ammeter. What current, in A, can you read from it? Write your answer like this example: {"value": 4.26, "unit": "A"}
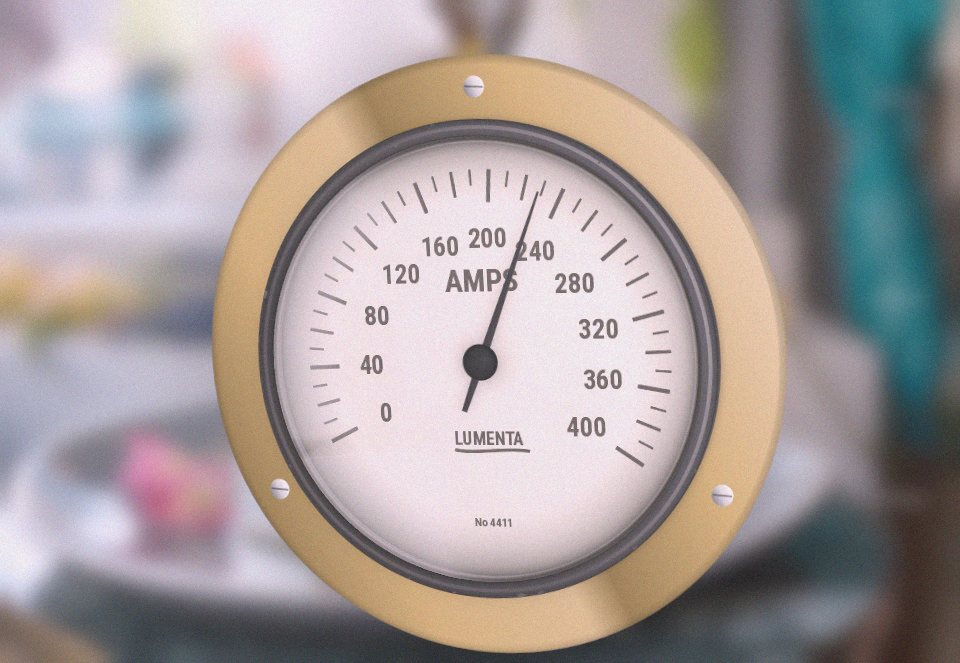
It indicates {"value": 230, "unit": "A"}
